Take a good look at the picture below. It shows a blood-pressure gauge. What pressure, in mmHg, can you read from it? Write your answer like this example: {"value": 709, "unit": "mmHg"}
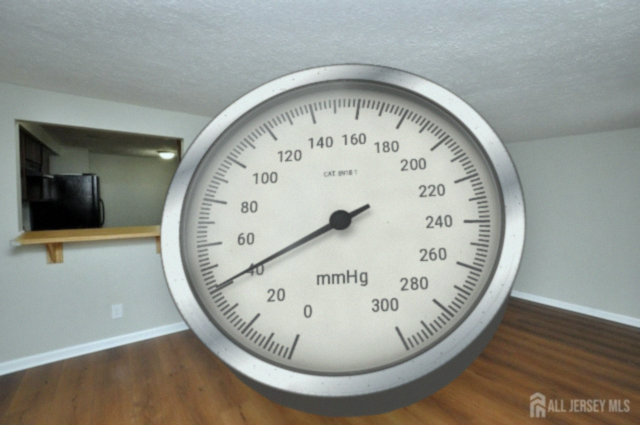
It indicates {"value": 40, "unit": "mmHg"}
